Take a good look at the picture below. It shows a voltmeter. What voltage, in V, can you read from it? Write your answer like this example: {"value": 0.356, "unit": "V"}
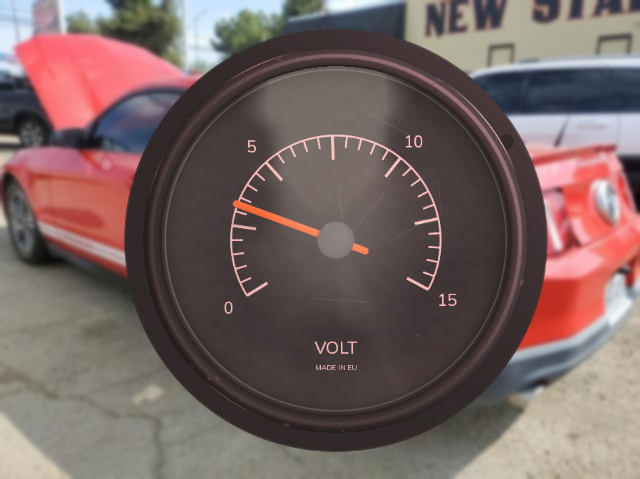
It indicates {"value": 3.25, "unit": "V"}
